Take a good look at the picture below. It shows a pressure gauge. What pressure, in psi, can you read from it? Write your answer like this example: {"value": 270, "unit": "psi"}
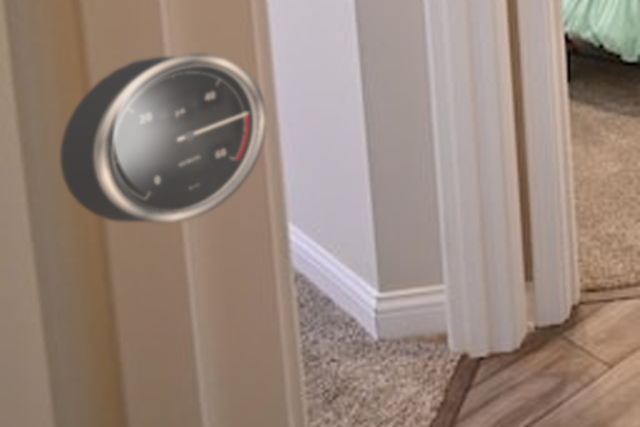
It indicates {"value": 50, "unit": "psi"}
